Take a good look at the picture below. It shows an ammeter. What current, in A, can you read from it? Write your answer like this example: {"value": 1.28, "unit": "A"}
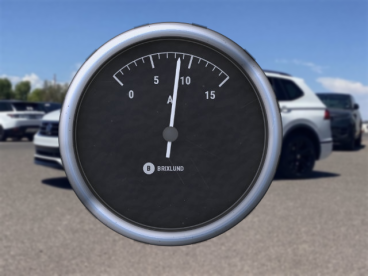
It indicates {"value": 8.5, "unit": "A"}
